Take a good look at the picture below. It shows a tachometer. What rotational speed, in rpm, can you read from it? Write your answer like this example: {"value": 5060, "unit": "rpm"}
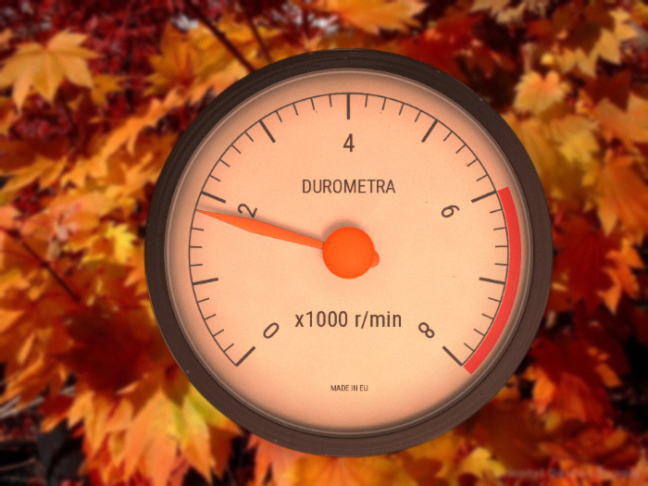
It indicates {"value": 1800, "unit": "rpm"}
